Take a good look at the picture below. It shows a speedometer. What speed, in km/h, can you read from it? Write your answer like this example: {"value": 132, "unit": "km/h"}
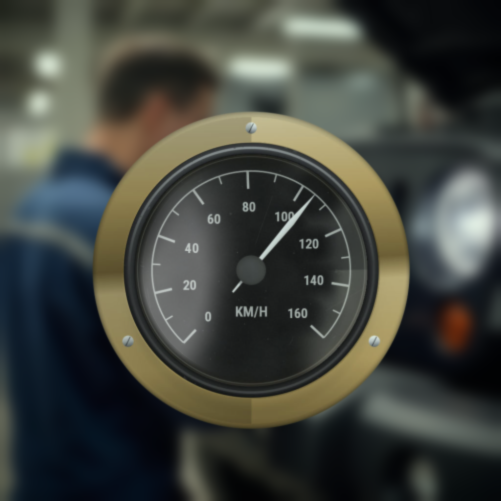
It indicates {"value": 105, "unit": "km/h"}
